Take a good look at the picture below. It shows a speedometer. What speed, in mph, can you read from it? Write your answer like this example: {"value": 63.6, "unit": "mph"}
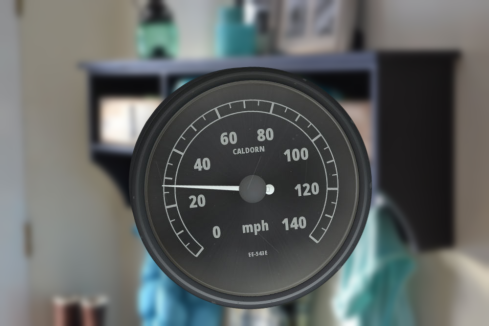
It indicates {"value": 27.5, "unit": "mph"}
